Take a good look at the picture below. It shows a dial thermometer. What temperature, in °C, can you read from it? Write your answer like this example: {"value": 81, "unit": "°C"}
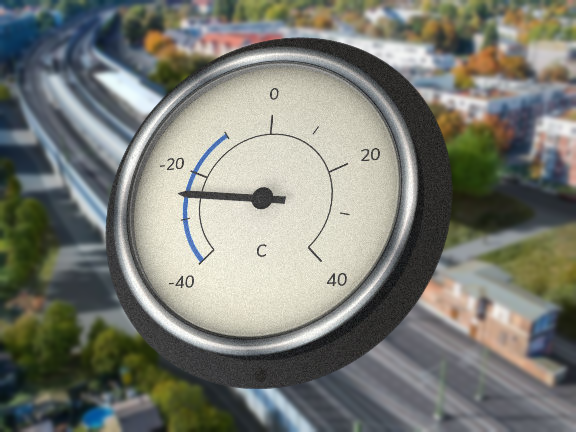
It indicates {"value": -25, "unit": "°C"}
